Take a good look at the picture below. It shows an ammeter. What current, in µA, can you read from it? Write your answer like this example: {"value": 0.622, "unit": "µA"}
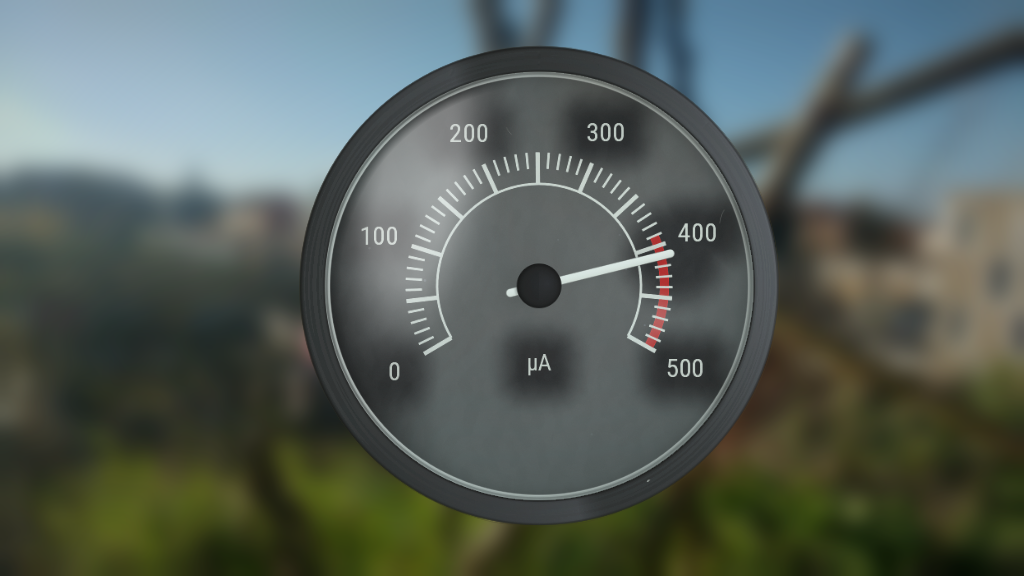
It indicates {"value": 410, "unit": "µA"}
